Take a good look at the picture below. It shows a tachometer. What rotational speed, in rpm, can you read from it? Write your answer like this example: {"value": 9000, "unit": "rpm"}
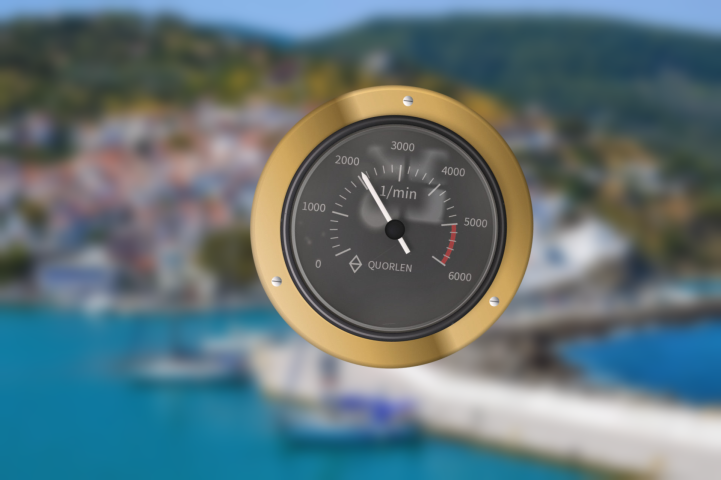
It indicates {"value": 2100, "unit": "rpm"}
